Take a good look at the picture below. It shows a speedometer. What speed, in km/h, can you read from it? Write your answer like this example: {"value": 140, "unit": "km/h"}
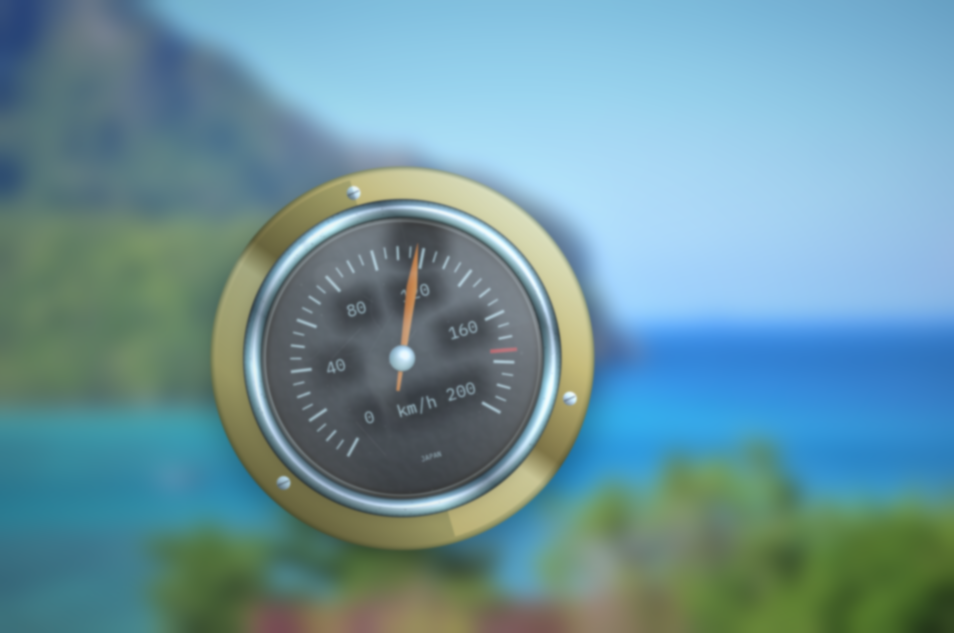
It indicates {"value": 117.5, "unit": "km/h"}
